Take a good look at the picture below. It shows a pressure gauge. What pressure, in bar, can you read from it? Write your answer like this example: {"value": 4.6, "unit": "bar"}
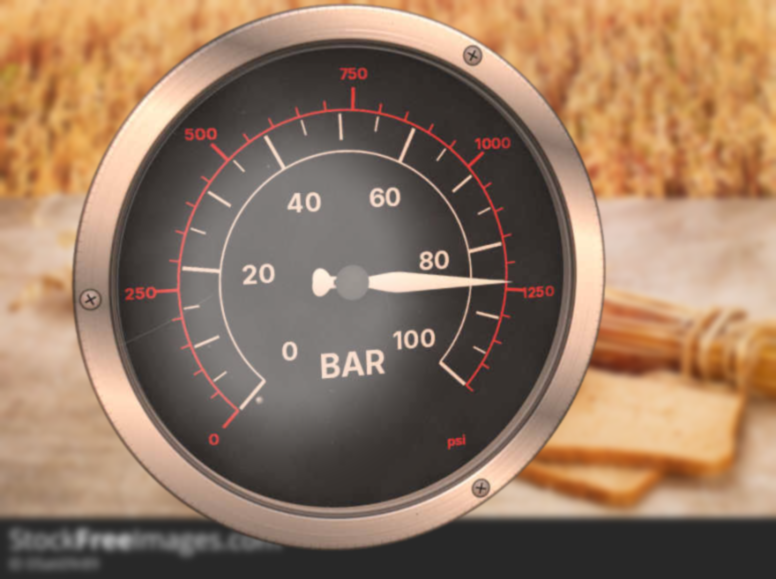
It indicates {"value": 85, "unit": "bar"}
